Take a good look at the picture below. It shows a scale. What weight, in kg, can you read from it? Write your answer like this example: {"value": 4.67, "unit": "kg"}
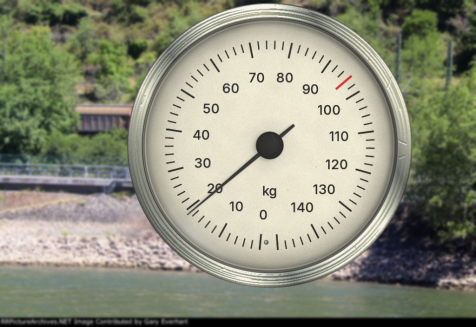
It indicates {"value": 19, "unit": "kg"}
